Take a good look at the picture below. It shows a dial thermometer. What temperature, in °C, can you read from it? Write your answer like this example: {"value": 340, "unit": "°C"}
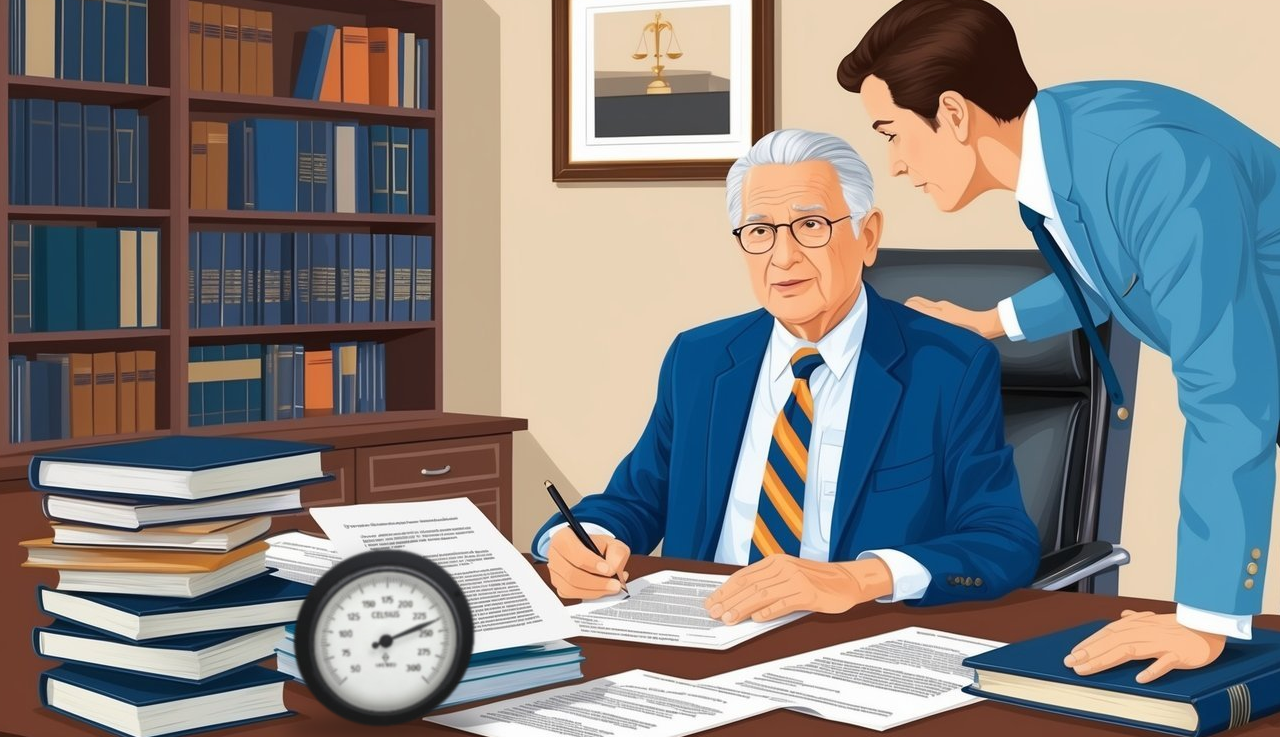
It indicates {"value": 237.5, "unit": "°C"}
